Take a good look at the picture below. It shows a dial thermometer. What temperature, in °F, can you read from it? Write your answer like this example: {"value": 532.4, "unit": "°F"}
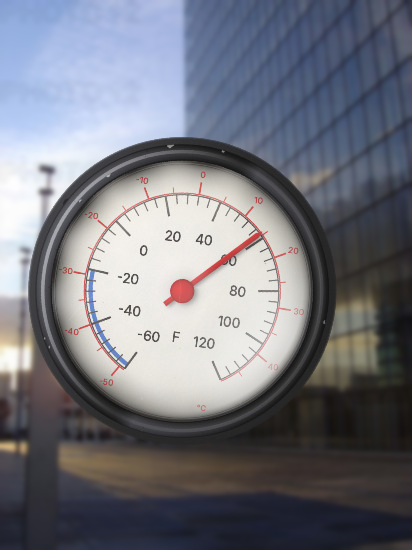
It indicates {"value": 58, "unit": "°F"}
